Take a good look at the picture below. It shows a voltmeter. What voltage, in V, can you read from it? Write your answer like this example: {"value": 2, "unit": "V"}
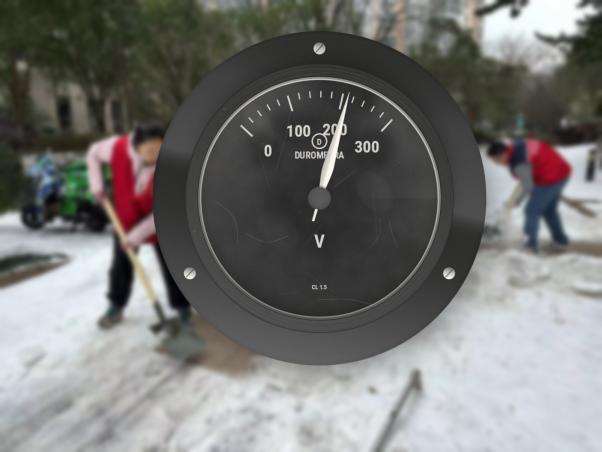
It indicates {"value": 210, "unit": "V"}
